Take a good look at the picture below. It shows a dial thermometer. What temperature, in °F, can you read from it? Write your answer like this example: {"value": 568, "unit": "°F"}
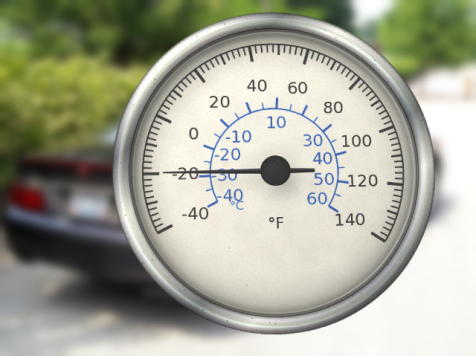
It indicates {"value": -20, "unit": "°F"}
